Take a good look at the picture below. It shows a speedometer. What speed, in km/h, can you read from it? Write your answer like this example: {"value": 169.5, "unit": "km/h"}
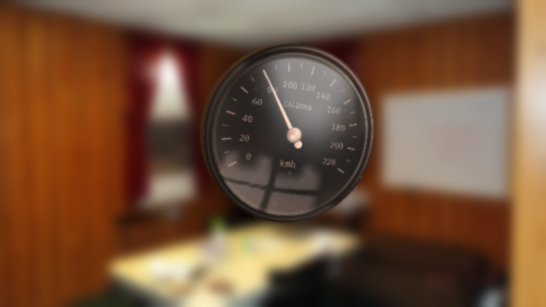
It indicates {"value": 80, "unit": "km/h"}
